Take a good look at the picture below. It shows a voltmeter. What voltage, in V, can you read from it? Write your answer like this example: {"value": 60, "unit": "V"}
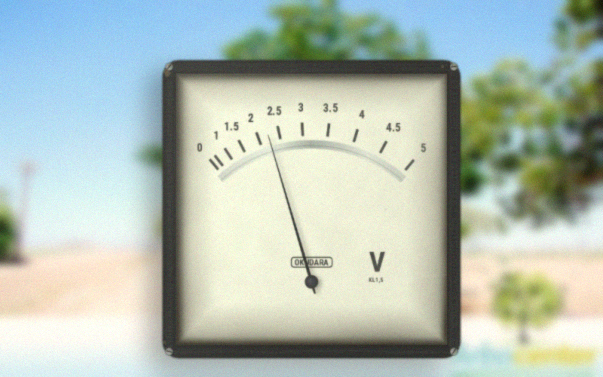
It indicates {"value": 2.25, "unit": "V"}
